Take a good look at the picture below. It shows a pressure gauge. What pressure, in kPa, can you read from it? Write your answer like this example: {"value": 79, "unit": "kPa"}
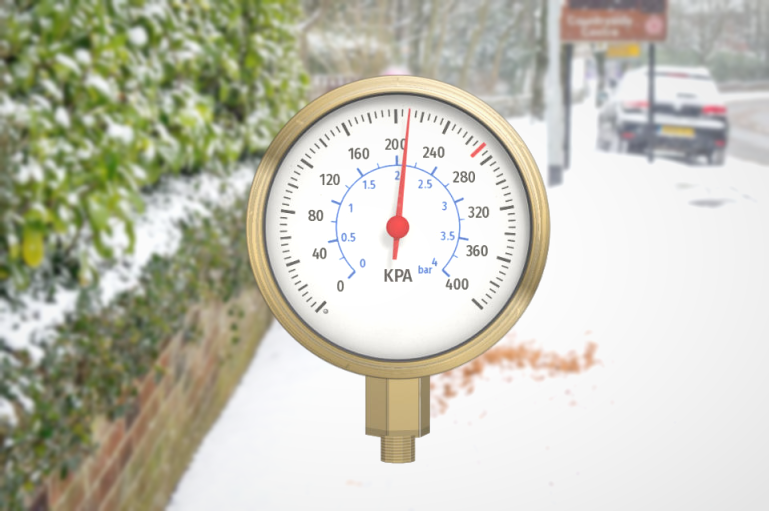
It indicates {"value": 210, "unit": "kPa"}
